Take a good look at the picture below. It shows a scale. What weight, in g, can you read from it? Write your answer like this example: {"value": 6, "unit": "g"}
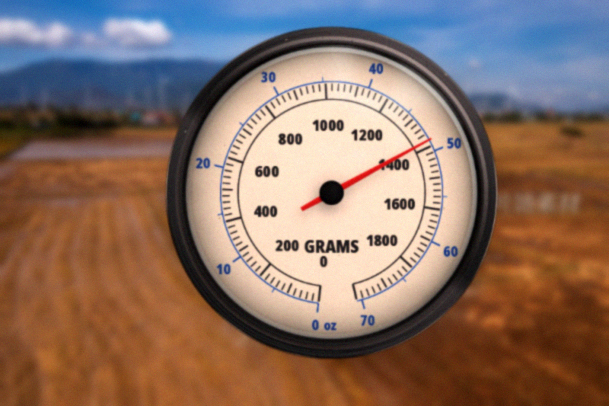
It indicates {"value": 1380, "unit": "g"}
